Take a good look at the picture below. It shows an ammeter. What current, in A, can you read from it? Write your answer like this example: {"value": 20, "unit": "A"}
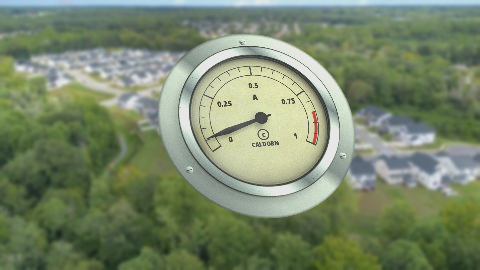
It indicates {"value": 0.05, "unit": "A"}
